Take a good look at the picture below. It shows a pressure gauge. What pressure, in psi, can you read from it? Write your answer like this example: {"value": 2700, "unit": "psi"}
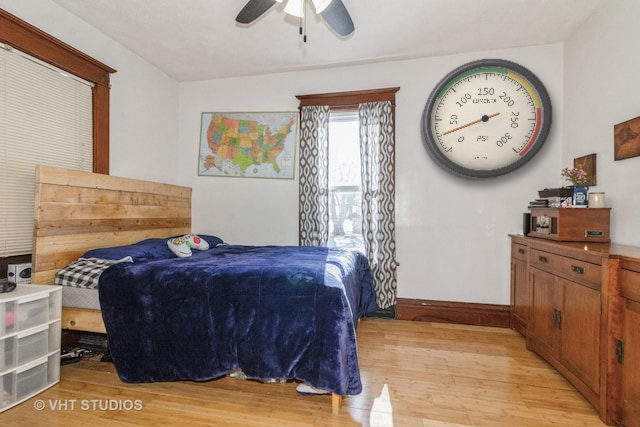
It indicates {"value": 25, "unit": "psi"}
